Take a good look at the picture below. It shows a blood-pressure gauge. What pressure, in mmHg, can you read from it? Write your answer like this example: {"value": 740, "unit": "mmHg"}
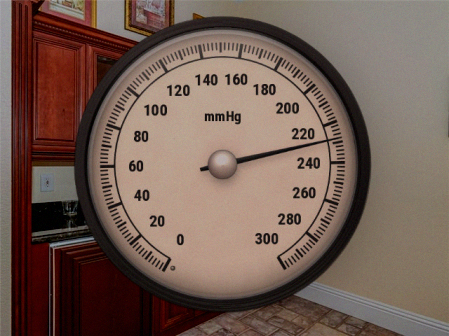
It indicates {"value": 228, "unit": "mmHg"}
